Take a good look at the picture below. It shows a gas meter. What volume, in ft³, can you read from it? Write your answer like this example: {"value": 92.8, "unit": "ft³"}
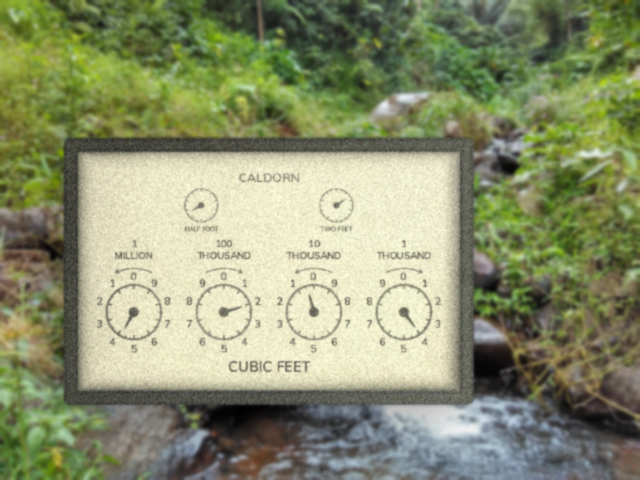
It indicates {"value": 420400, "unit": "ft³"}
